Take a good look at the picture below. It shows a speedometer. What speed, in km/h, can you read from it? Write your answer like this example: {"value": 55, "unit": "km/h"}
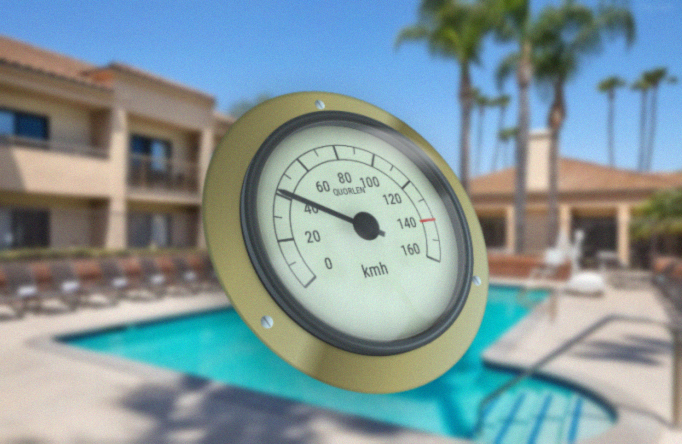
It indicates {"value": 40, "unit": "km/h"}
